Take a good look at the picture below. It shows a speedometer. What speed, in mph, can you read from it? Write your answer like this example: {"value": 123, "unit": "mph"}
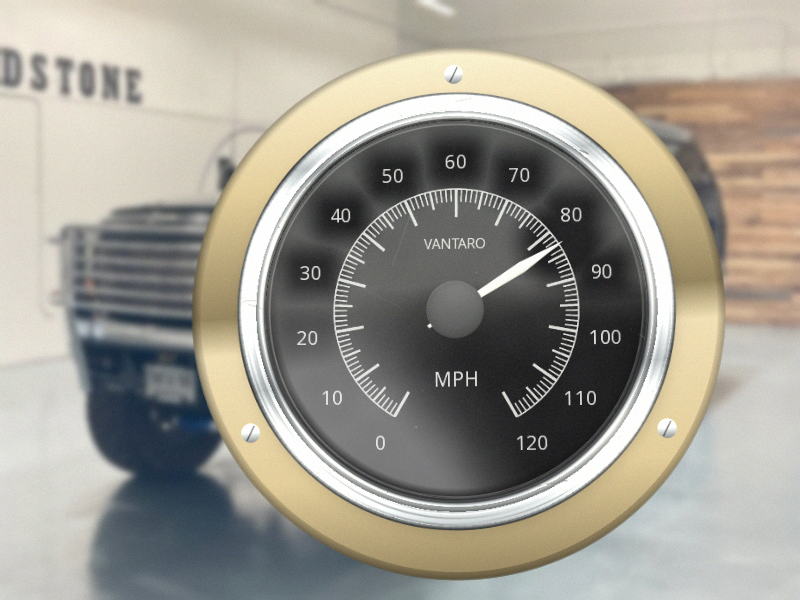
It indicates {"value": 83, "unit": "mph"}
